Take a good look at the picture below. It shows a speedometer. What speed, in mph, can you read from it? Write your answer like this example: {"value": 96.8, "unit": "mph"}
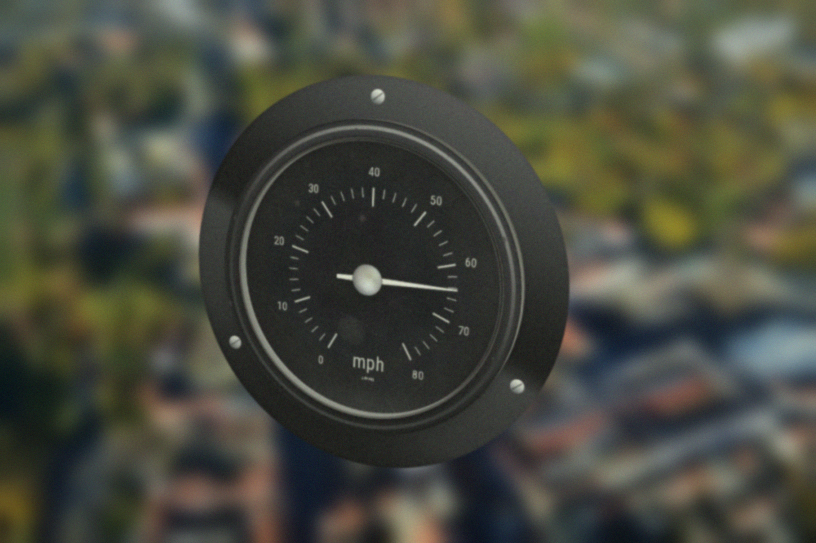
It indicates {"value": 64, "unit": "mph"}
